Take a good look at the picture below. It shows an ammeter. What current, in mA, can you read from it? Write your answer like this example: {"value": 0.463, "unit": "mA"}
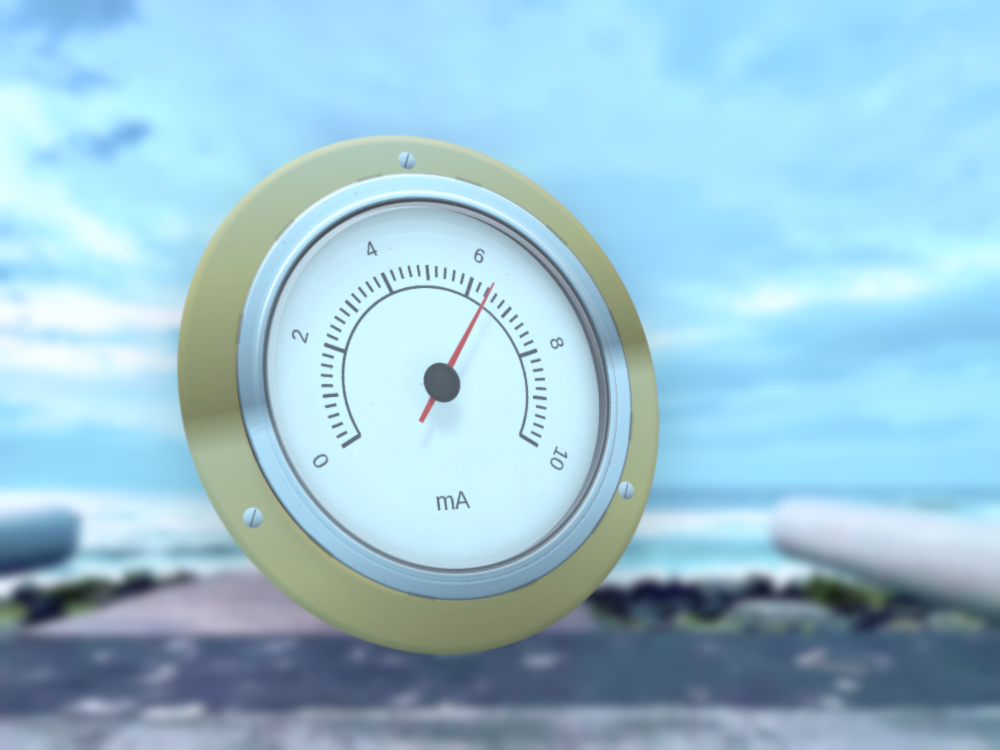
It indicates {"value": 6.4, "unit": "mA"}
